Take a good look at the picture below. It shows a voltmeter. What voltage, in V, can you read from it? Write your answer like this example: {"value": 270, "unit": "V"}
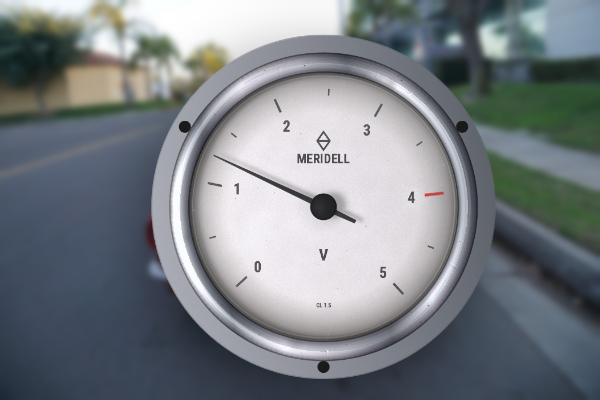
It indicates {"value": 1.25, "unit": "V"}
